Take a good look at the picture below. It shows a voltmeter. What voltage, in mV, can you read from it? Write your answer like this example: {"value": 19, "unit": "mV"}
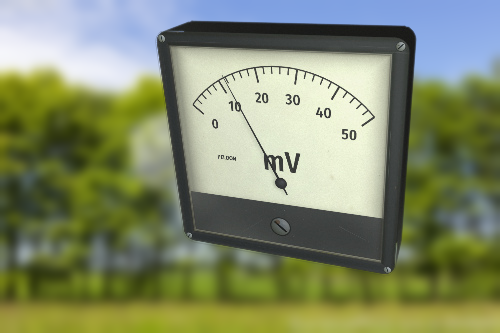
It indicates {"value": 12, "unit": "mV"}
